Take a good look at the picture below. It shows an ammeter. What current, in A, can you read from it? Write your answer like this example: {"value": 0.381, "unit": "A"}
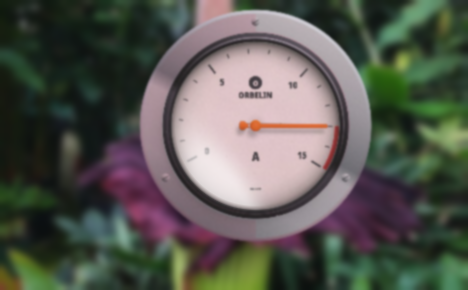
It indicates {"value": 13, "unit": "A"}
